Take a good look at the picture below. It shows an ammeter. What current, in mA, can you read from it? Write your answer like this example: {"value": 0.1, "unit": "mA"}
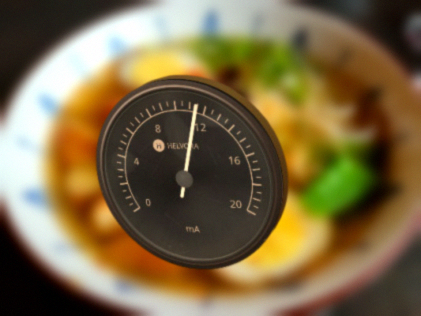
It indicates {"value": 11.5, "unit": "mA"}
